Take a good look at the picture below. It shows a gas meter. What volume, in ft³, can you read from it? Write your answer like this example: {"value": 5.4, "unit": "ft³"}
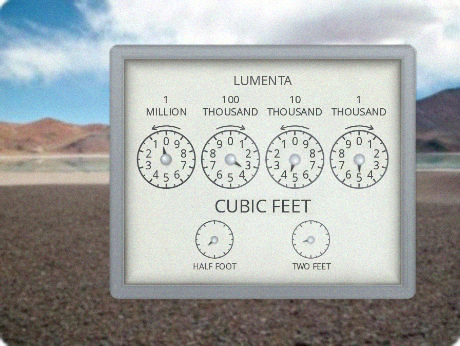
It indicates {"value": 34500, "unit": "ft³"}
